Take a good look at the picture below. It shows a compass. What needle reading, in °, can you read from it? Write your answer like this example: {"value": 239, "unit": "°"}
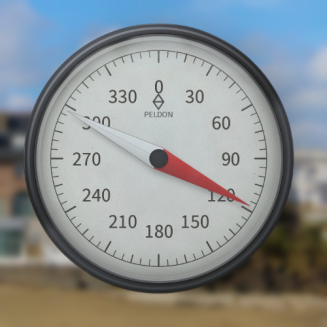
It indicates {"value": 117.5, "unit": "°"}
